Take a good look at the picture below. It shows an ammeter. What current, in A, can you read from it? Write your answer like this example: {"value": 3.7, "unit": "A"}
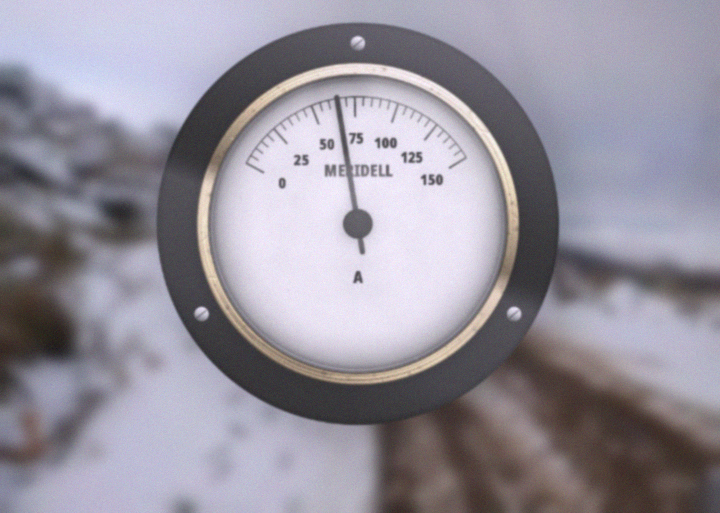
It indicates {"value": 65, "unit": "A"}
